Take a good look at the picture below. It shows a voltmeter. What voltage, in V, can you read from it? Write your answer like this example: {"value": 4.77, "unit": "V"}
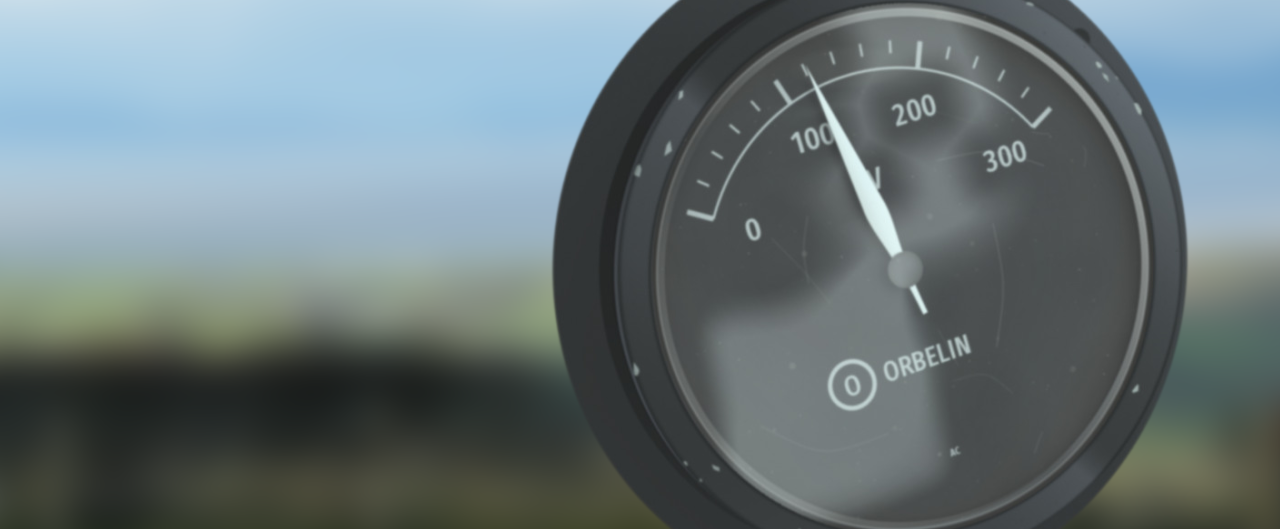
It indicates {"value": 120, "unit": "V"}
